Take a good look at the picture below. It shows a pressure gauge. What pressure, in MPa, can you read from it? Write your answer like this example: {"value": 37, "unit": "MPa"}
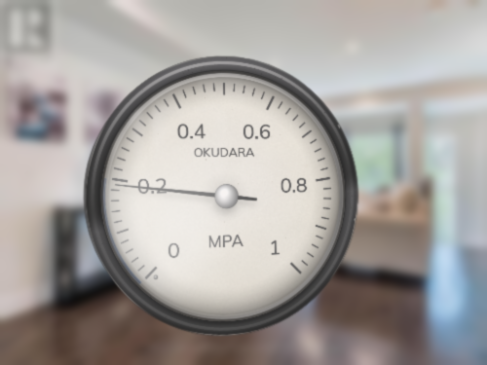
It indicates {"value": 0.19, "unit": "MPa"}
